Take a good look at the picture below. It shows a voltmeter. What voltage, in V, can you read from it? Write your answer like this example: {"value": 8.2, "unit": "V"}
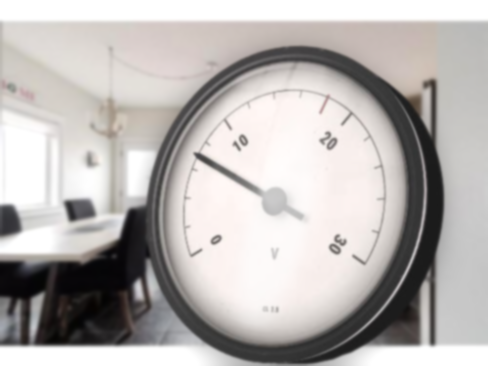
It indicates {"value": 7, "unit": "V"}
